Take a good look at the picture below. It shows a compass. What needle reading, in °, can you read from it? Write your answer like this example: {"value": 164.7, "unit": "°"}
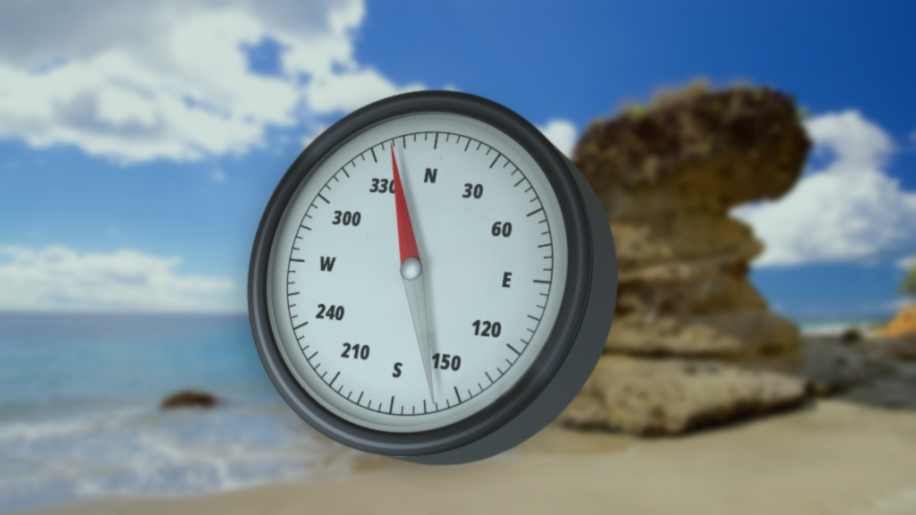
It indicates {"value": 340, "unit": "°"}
